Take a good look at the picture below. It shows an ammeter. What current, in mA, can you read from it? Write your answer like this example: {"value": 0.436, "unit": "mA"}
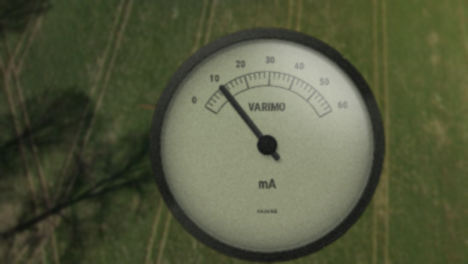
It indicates {"value": 10, "unit": "mA"}
